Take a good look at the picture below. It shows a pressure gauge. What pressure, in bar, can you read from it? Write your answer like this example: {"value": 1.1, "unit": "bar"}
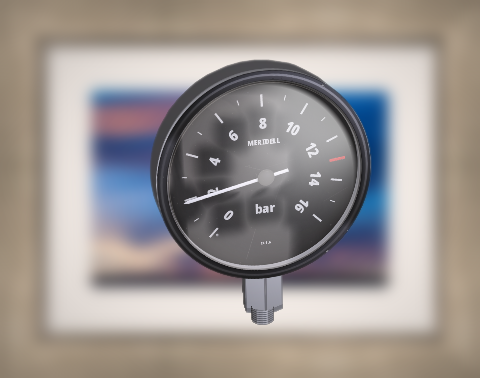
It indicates {"value": 2, "unit": "bar"}
